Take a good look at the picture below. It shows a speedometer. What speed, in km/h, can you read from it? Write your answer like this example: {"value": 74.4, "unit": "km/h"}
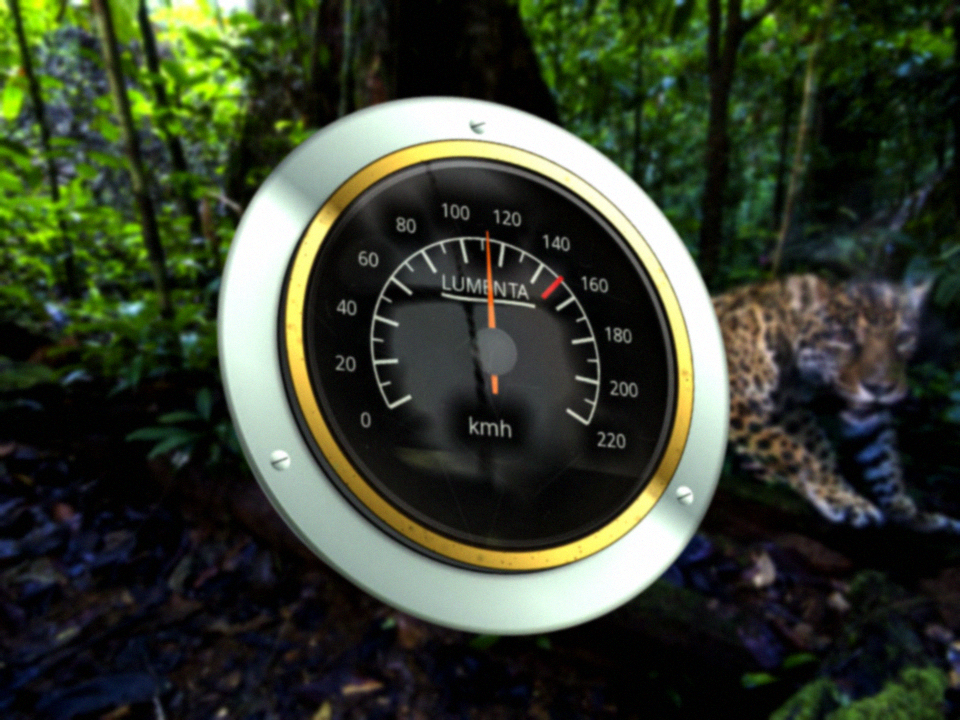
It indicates {"value": 110, "unit": "km/h"}
